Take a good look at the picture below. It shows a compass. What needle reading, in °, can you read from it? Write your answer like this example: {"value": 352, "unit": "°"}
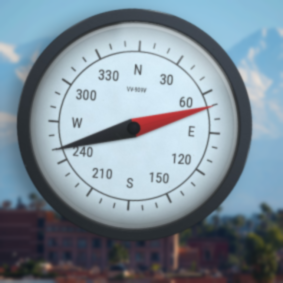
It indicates {"value": 70, "unit": "°"}
